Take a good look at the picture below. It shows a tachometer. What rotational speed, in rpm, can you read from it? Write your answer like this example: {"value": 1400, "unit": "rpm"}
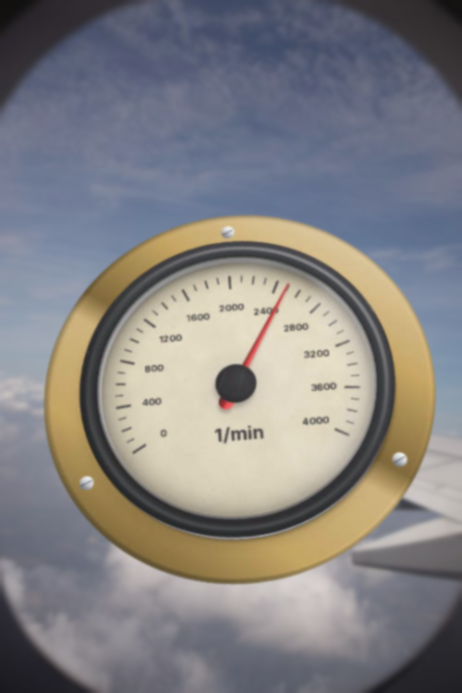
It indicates {"value": 2500, "unit": "rpm"}
